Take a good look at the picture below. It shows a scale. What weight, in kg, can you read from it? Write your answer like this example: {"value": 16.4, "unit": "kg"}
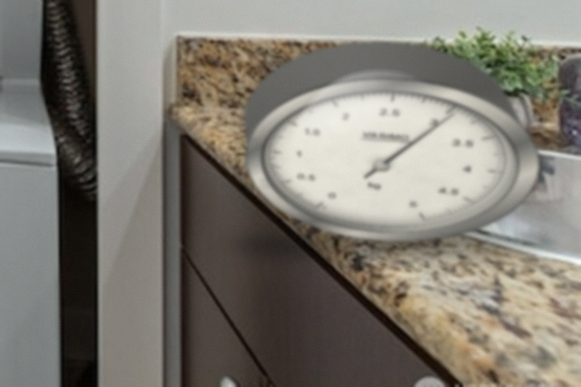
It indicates {"value": 3, "unit": "kg"}
